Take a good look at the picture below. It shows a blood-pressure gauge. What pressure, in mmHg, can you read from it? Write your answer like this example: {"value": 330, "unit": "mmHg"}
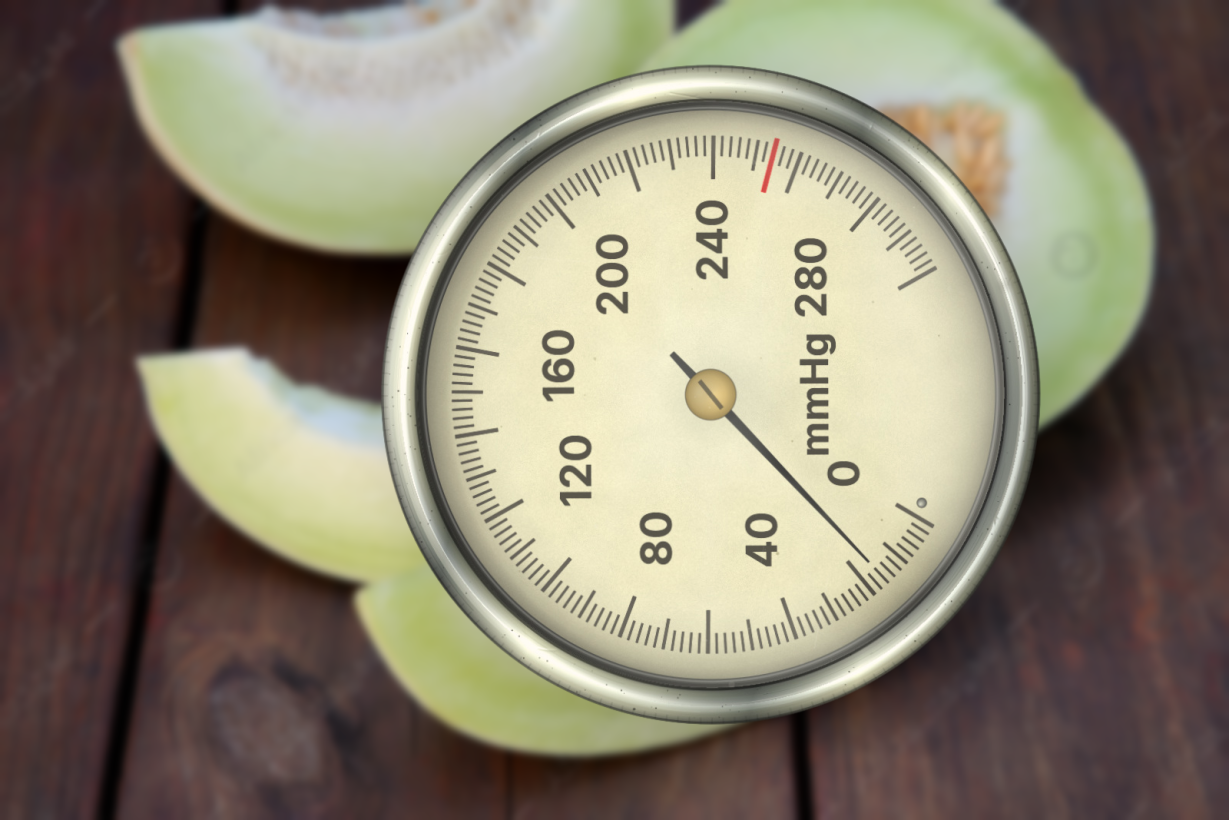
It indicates {"value": 16, "unit": "mmHg"}
